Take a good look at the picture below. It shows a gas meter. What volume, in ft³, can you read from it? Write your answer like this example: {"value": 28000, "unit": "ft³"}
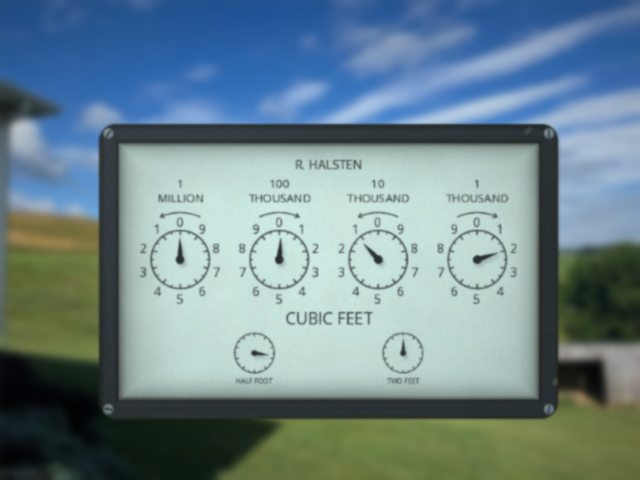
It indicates {"value": 1200, "unit": "ft³"}
